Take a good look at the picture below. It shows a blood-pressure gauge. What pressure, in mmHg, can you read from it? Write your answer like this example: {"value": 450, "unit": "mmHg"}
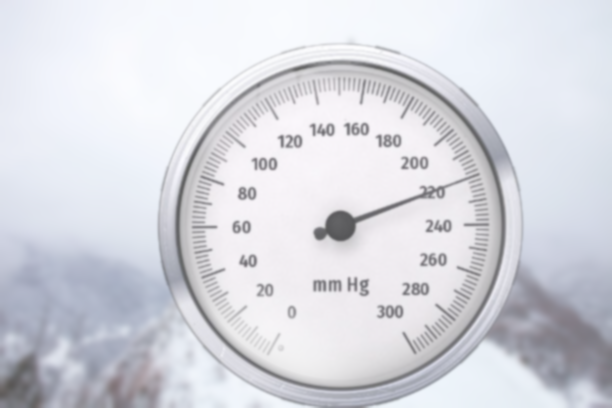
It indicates {"value": 220, "unit": "mmHg"}
